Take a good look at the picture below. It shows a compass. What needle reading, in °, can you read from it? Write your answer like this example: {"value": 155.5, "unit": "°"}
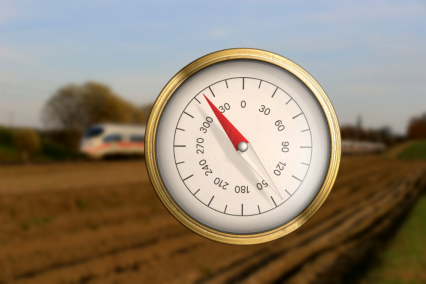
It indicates {"value": 322.5, "unit": "°"}
